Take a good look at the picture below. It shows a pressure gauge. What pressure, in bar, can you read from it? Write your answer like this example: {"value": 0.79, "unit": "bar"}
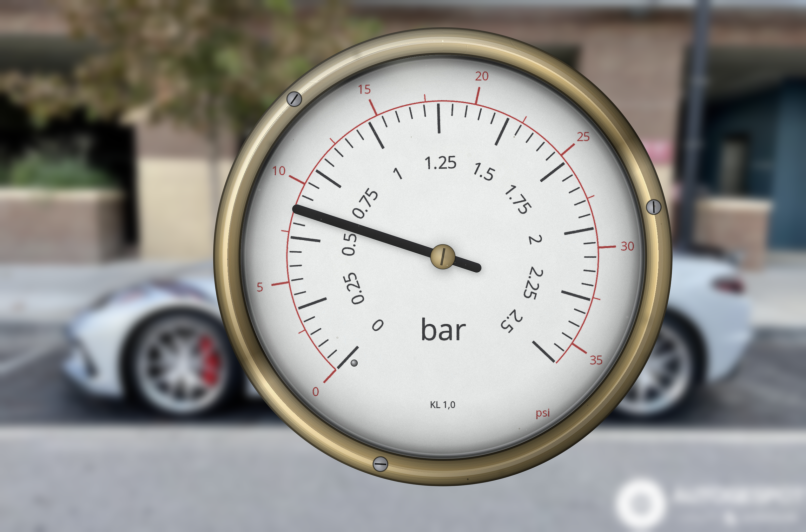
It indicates {"value": 0.6, "unit": "bar"}
